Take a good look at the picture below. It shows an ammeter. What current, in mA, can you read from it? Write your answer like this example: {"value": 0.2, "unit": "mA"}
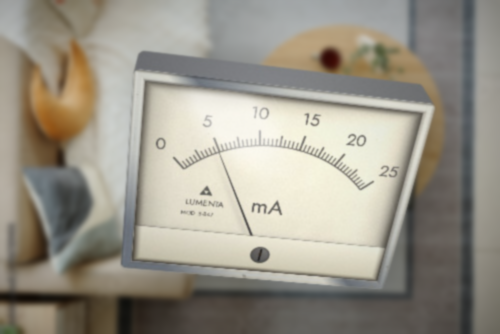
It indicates {"value": 5, "unit": "mA"}
